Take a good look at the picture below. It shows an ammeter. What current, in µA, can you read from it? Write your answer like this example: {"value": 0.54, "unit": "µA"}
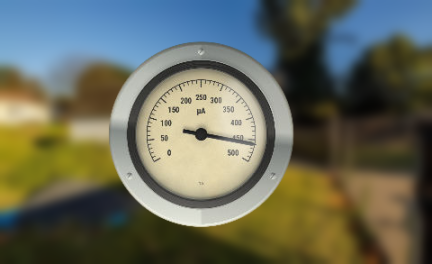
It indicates {"value": 460, "unit": "µA"}
